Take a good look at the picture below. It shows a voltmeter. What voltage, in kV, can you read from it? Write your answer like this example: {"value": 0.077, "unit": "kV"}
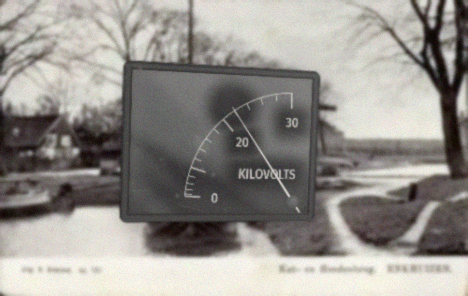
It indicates {"value": 22, "unit": "kV"}
